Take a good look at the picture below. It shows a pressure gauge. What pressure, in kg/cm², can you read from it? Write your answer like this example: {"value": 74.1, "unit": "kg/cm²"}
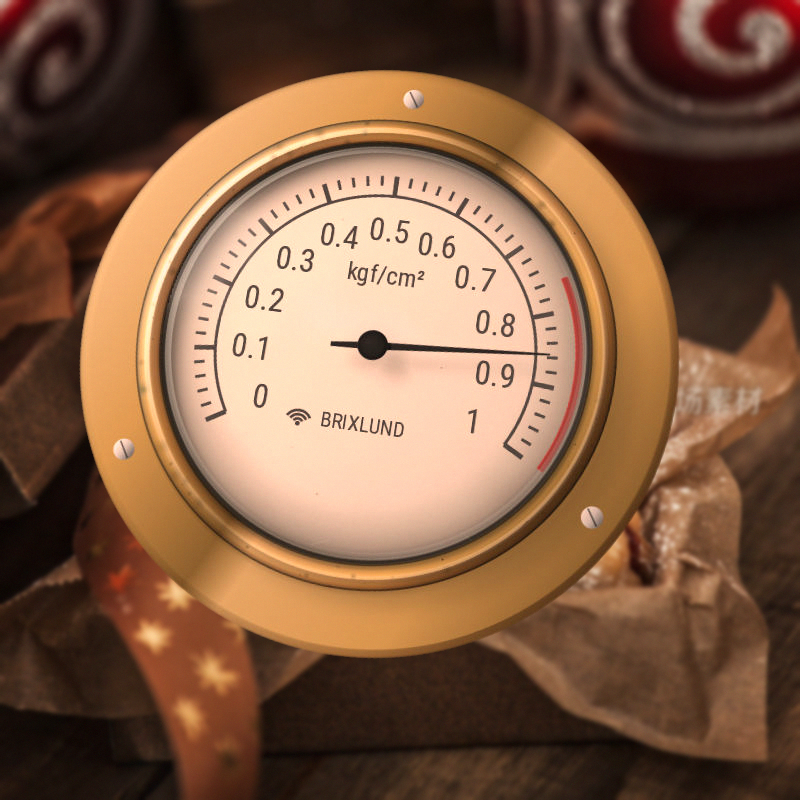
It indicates {"value": 0.86, "unit": "kg/cm²"}
